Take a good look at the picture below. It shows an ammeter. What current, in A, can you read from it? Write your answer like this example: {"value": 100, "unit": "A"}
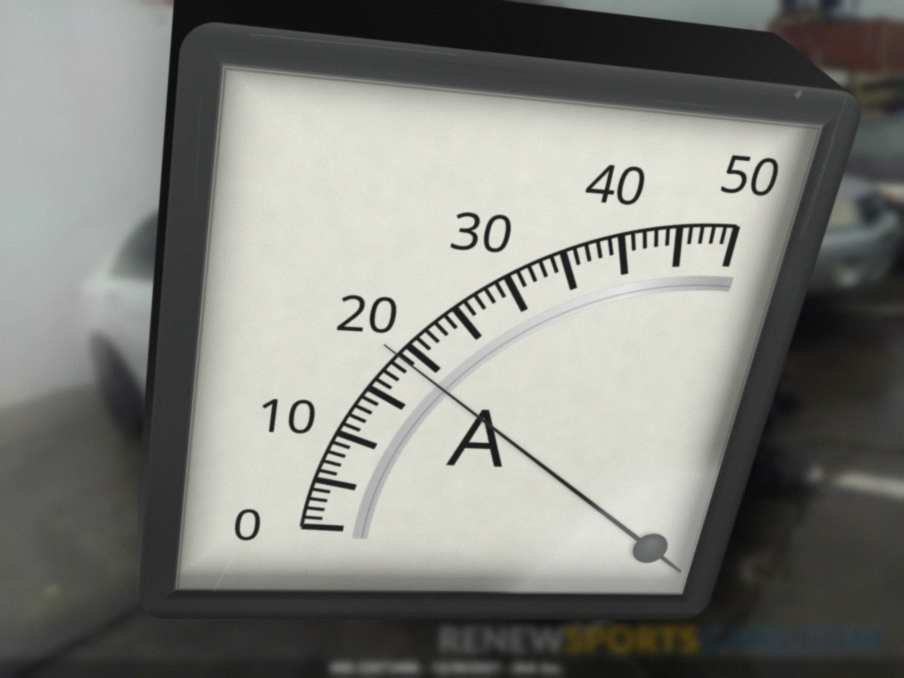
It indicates {"value": 19, "unit": "A"}
